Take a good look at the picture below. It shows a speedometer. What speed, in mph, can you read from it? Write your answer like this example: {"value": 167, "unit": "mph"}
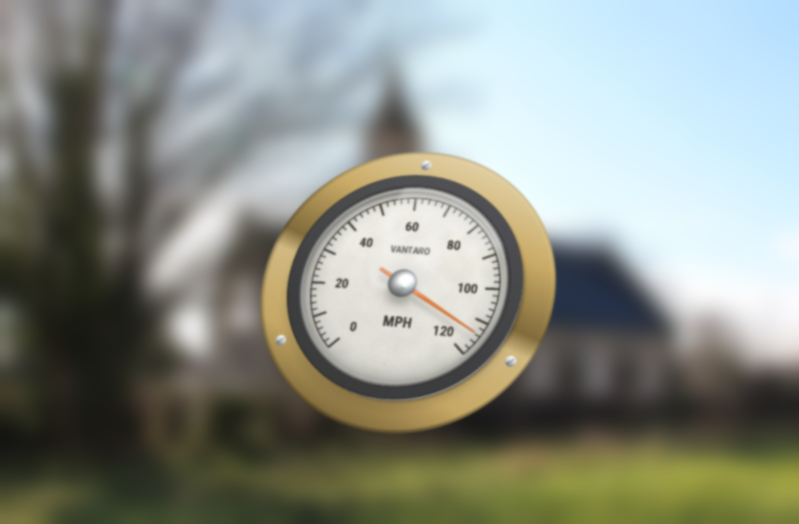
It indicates {"value": 114, "unit": "mph"}
